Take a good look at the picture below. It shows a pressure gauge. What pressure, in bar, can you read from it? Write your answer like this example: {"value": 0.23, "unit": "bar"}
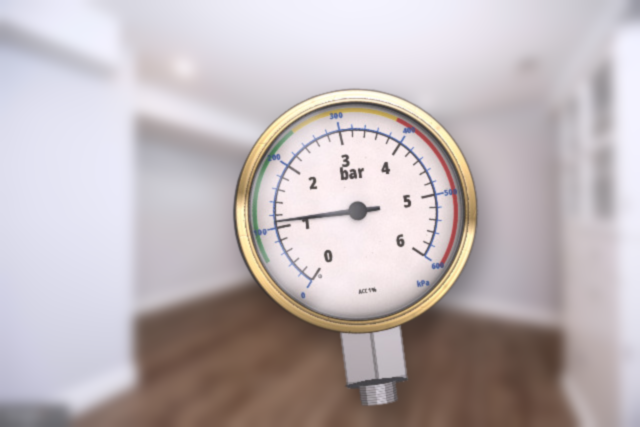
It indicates {"value": 1.1, "unit": "bar"}
